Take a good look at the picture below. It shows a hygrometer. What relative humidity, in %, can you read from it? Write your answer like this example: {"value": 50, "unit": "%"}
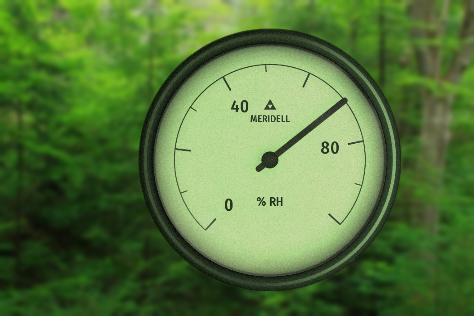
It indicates {"value": 70, "unit": "%"}
